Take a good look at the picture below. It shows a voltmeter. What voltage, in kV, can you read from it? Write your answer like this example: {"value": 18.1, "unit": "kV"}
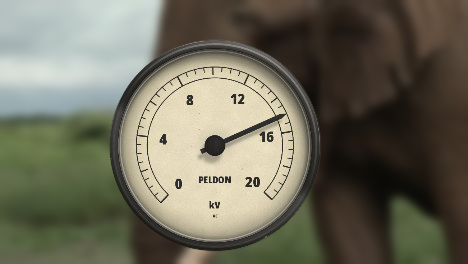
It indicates {"value": 15, "unit": "kV"}
